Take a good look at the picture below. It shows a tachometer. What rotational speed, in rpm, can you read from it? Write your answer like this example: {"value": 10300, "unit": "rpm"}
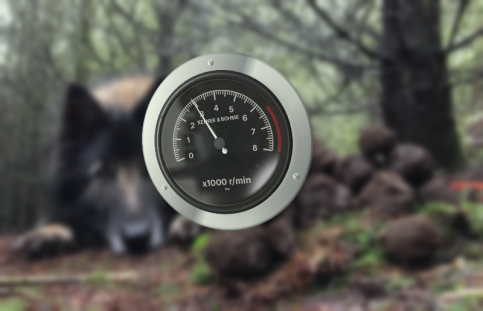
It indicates {"value": 3000, "unit": "rpm"}
